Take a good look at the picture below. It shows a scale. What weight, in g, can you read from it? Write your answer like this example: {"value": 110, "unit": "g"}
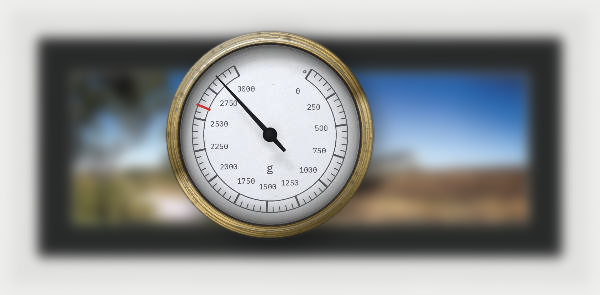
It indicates {"value": 2850, "unit": "g"}
